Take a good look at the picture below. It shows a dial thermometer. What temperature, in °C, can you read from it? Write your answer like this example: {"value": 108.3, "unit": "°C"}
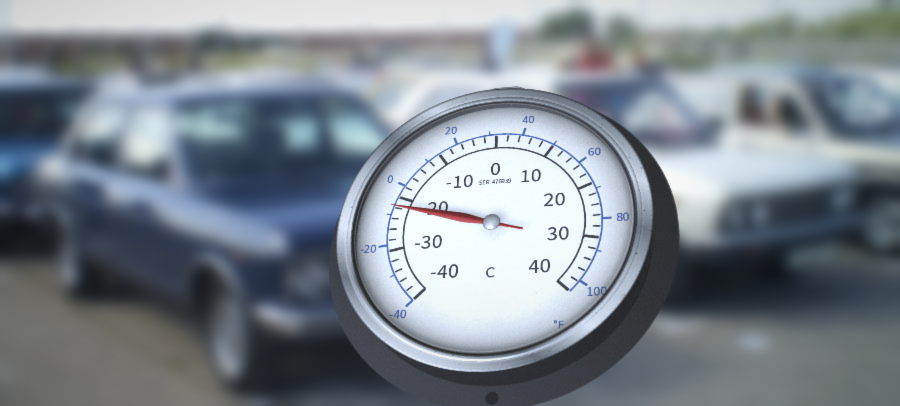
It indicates {"value": -22, "unit": "°C"}
